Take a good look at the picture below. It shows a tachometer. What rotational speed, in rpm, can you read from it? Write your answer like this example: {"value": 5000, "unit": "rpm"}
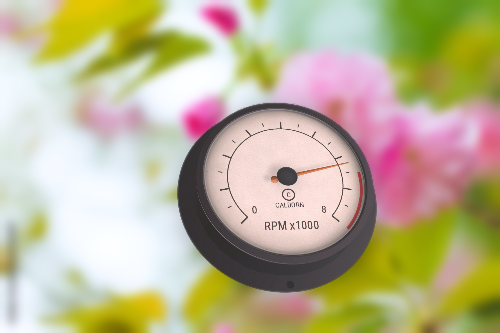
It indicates {"value": 6250, "unit": "rpm"}
